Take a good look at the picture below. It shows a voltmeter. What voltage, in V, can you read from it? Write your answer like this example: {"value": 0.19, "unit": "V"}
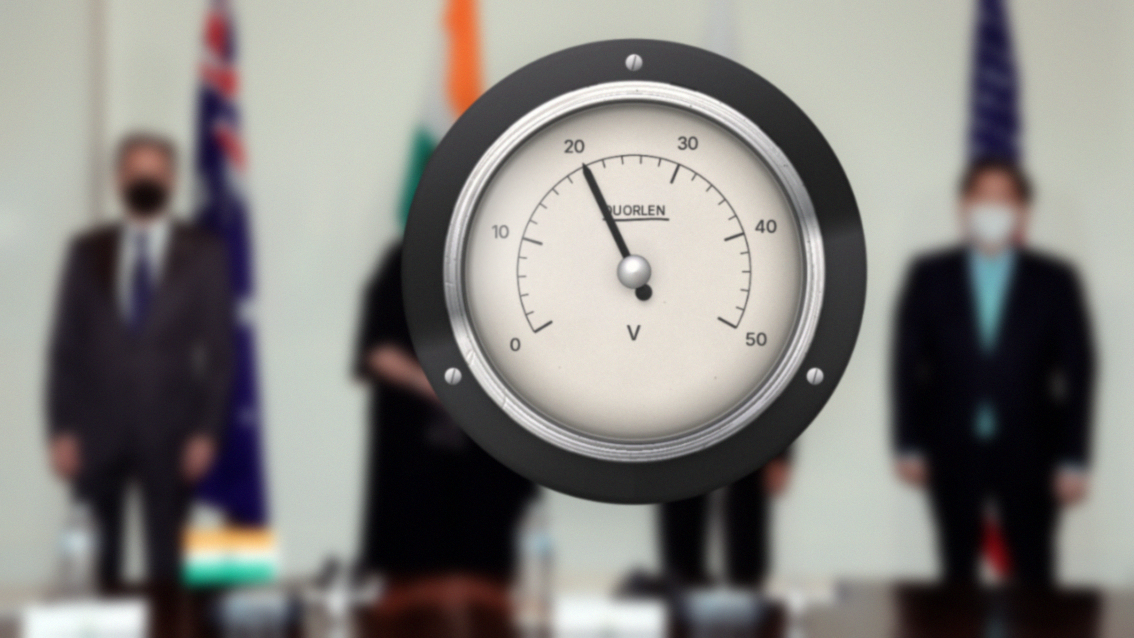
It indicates {"value": 20, "unit": "V"}
